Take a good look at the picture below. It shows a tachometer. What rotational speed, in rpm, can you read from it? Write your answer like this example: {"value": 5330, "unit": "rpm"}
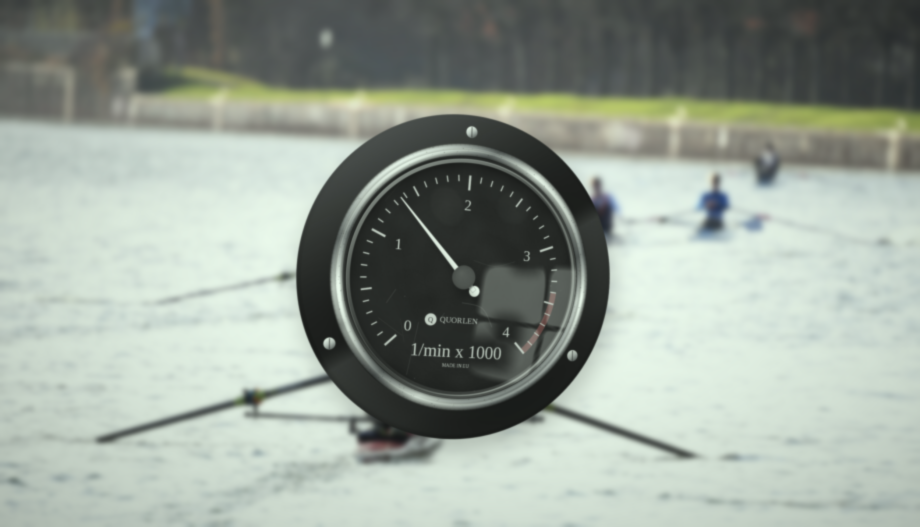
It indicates {"value": 1350, "unit": "rpm"}
